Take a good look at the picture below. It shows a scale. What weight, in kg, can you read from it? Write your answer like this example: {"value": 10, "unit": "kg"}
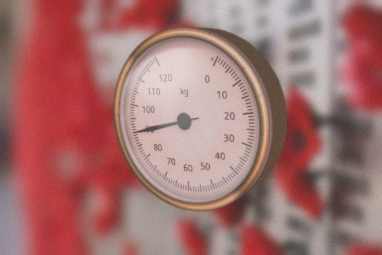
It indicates {"value": 90, "unit": "kg"}
